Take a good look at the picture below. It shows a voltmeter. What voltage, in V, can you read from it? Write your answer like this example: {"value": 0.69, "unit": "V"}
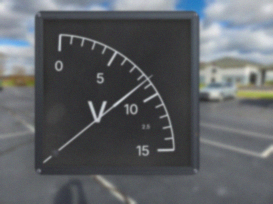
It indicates {"value": 8.5, "unit": "V"}
